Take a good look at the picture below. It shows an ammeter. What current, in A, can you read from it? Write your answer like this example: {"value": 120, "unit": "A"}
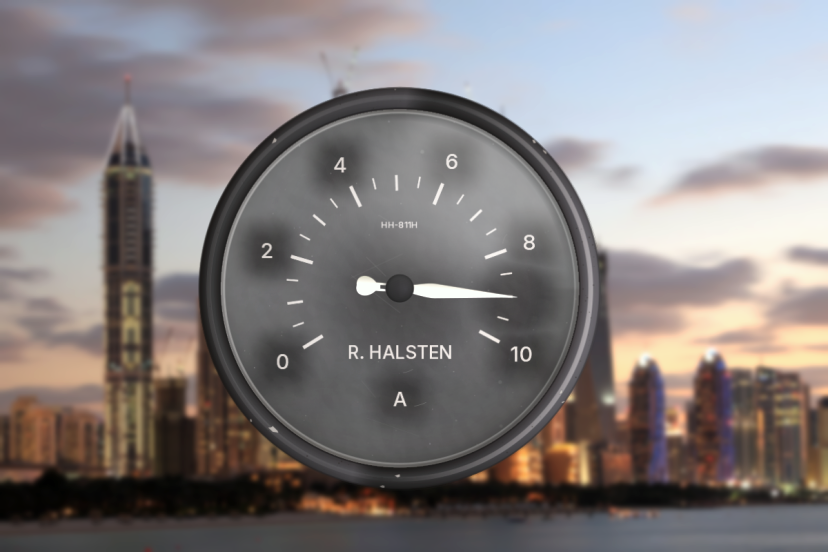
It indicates {"value": 9, "unit": "A"}
